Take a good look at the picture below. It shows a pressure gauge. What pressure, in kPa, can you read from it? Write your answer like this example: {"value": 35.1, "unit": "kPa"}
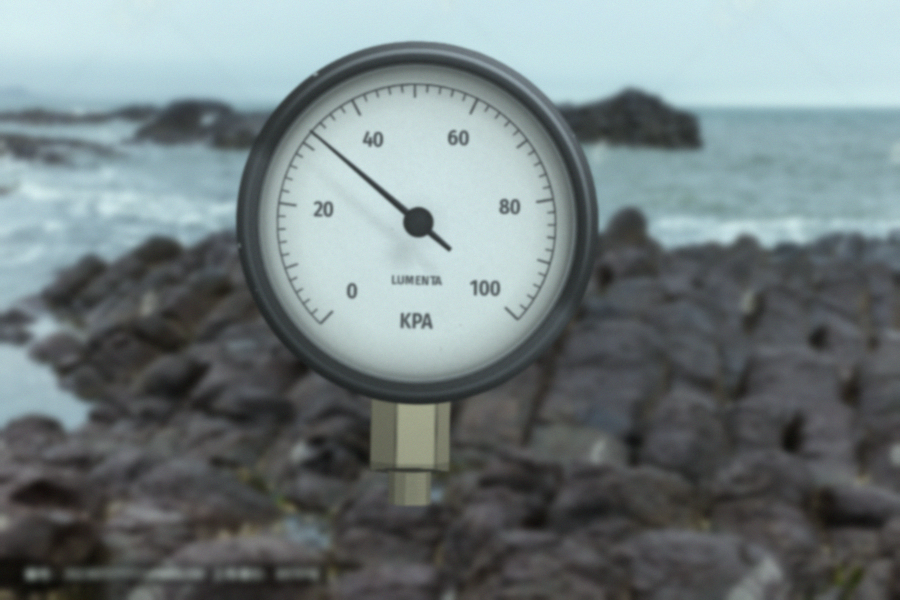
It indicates {"value": 32, "unit": "kPa"}
